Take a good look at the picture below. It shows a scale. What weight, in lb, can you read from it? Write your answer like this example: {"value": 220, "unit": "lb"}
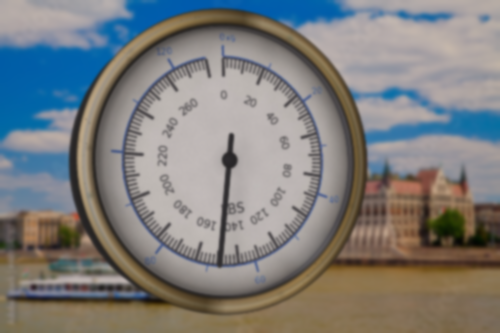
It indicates {"value": 150, "unit": "lb"}
